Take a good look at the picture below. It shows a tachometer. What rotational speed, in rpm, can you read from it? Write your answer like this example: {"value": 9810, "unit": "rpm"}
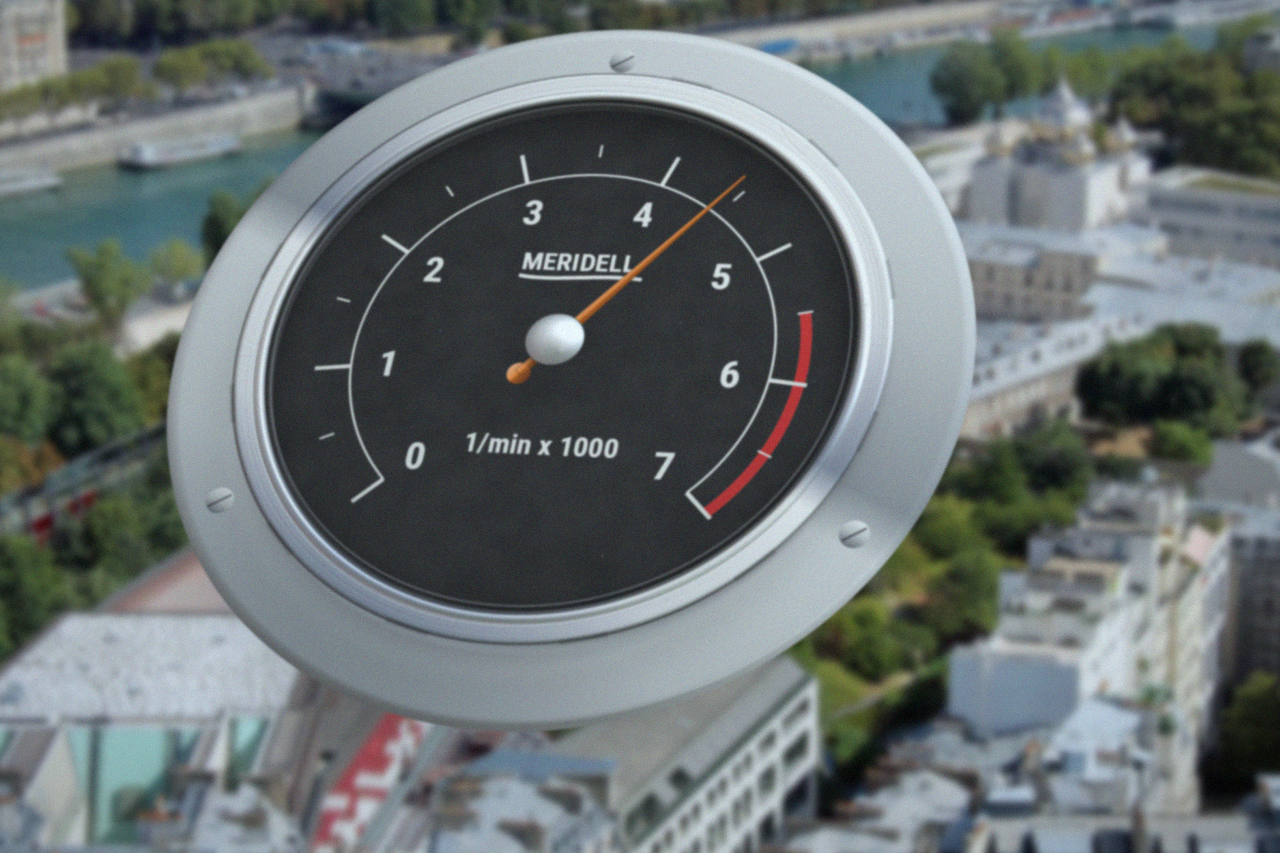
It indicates {"value": 4500, "unit": "rpm"}
